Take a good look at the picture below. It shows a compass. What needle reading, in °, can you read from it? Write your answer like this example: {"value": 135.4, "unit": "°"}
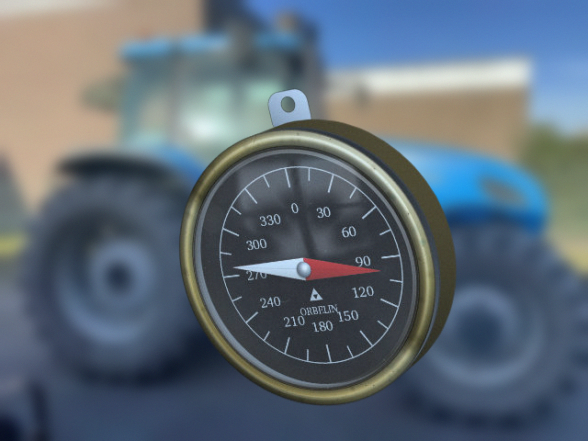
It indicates {"value": 97.5, "unit": "°"}
